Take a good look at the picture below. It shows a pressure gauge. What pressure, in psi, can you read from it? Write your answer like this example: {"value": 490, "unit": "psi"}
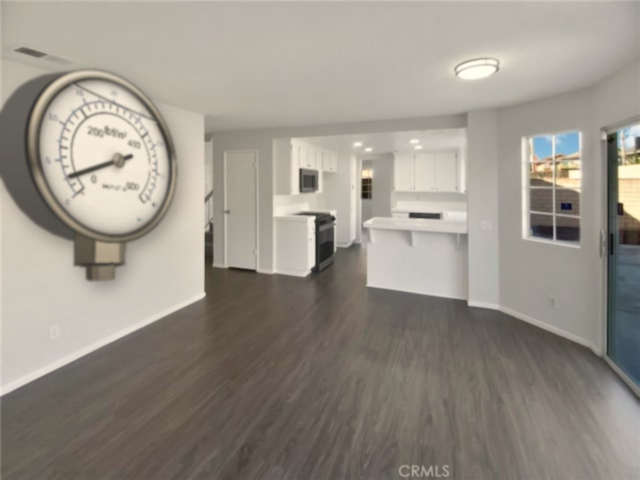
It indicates {"value": 40, "unit": "psi"}
